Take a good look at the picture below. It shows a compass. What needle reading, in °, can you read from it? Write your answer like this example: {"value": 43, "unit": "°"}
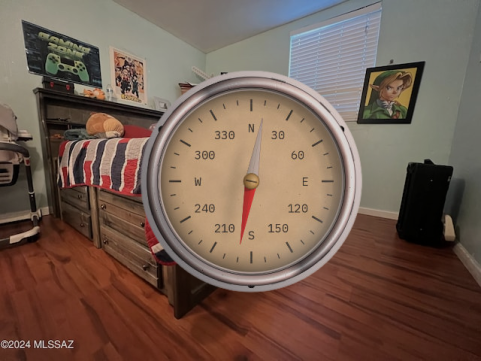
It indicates {"value": 190, "unit": "°"}
